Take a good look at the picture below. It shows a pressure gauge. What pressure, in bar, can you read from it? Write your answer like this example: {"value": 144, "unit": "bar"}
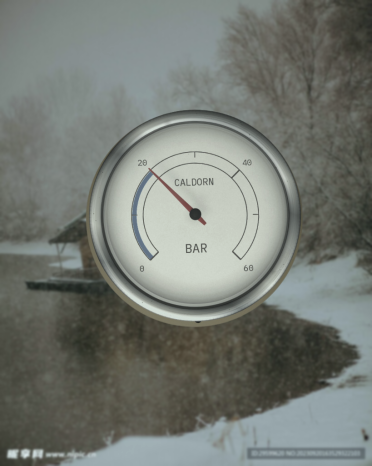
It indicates {"value": 20, "unit": "bar"}
